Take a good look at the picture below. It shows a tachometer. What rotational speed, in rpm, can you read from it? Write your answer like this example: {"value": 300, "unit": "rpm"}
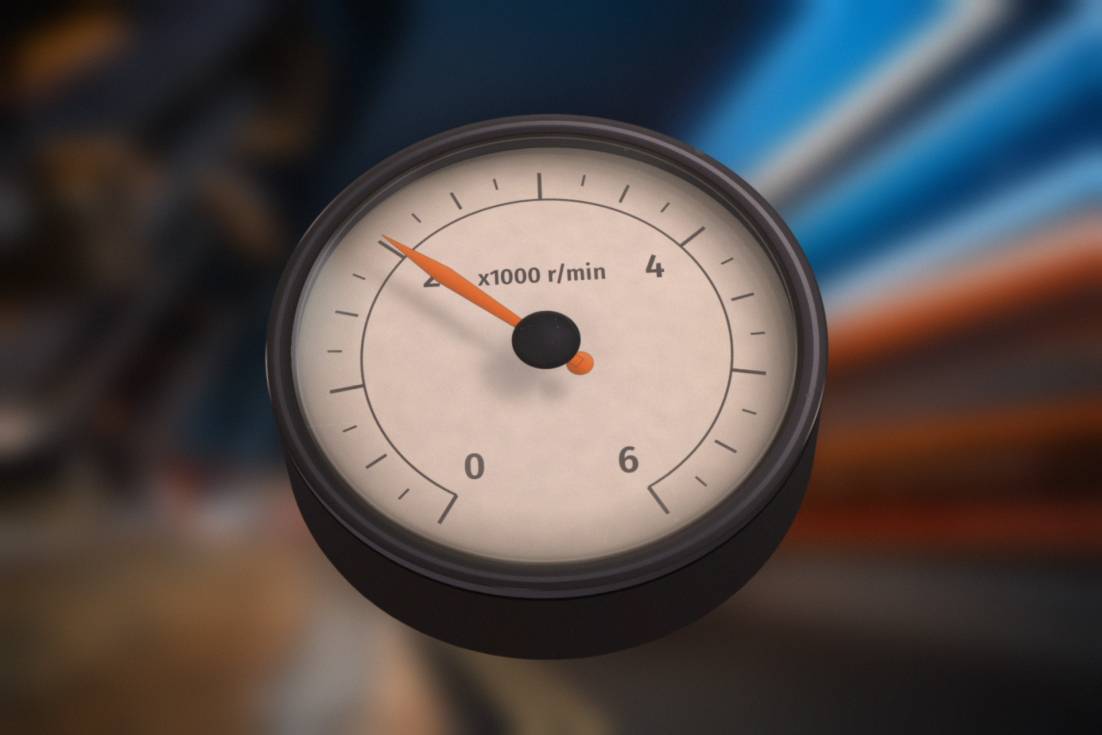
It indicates {"value": 2000, "unit": "rpm"}
